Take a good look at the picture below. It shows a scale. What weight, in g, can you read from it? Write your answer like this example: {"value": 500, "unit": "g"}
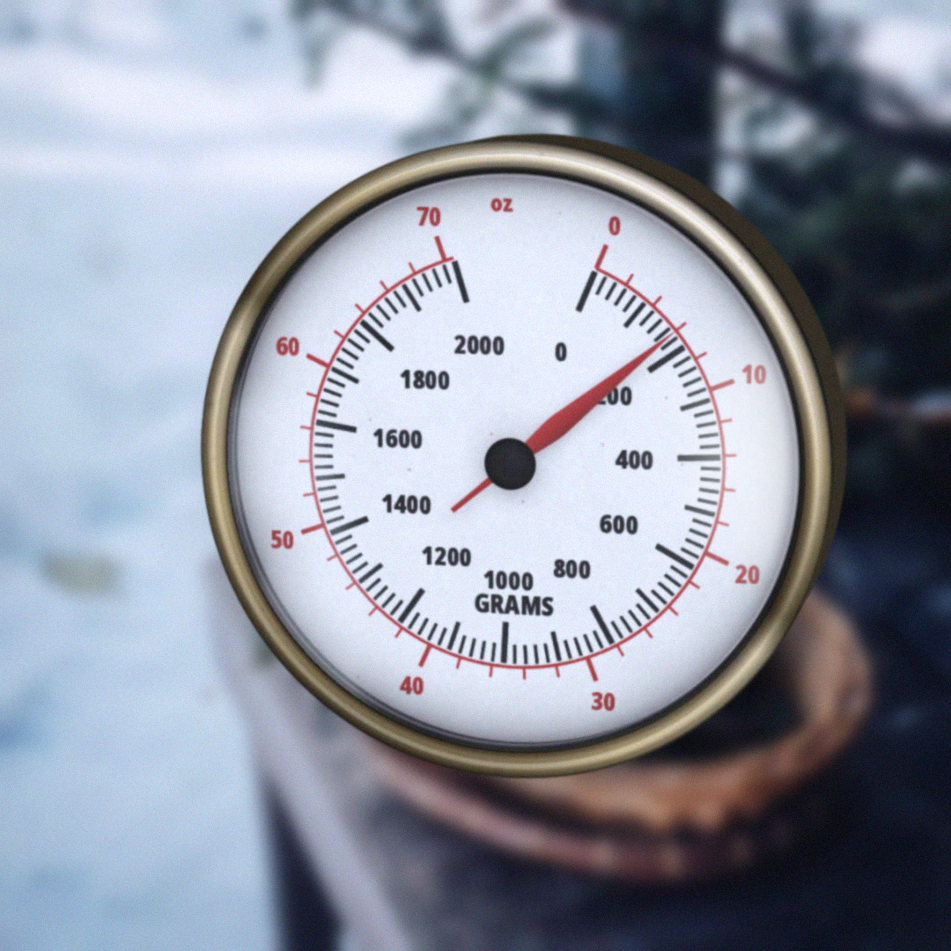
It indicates {"value": 170, "unit": "g"}
